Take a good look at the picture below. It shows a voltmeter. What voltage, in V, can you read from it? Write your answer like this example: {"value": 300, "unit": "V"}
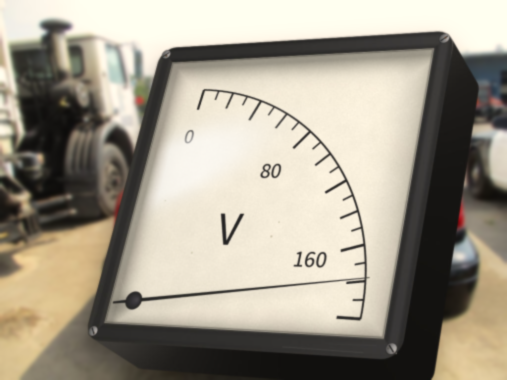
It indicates {"value": 180, "unit": "V"}
